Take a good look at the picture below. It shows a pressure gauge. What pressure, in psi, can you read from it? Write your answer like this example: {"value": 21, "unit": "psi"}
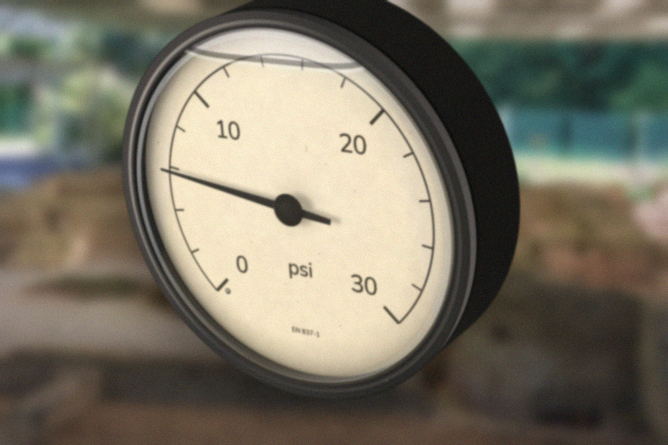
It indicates {"value": 6, "unit": "psi"}
